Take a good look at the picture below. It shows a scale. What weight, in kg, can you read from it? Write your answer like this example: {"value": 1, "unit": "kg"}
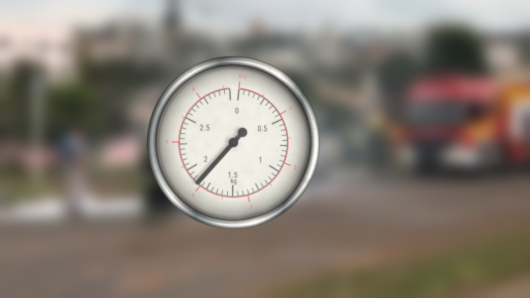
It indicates {"value": 1.85, "unit": "kg"}
